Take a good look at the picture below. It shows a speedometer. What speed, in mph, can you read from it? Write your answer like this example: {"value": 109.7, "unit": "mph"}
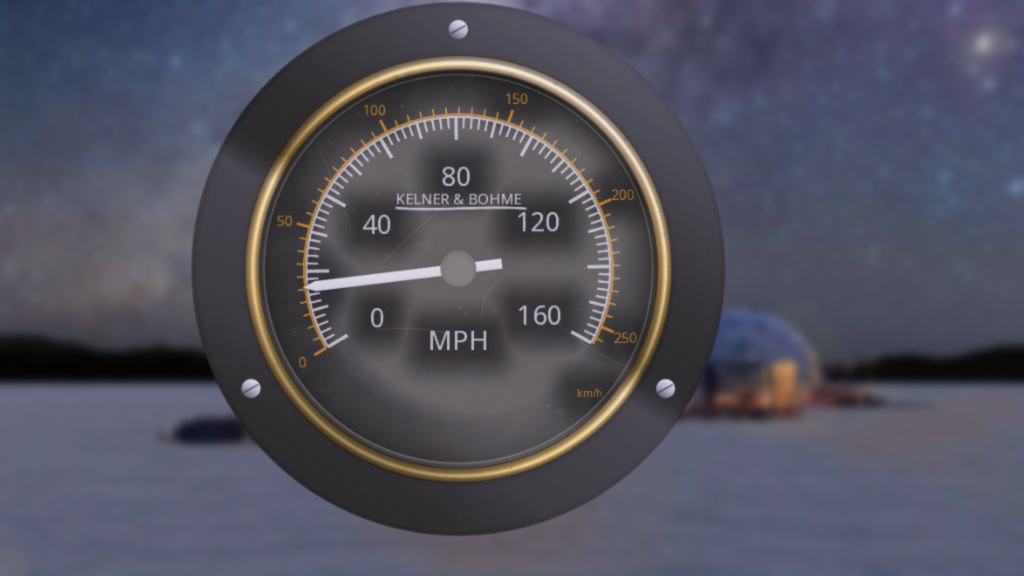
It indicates {"value": 16, "unit": "mph"}
